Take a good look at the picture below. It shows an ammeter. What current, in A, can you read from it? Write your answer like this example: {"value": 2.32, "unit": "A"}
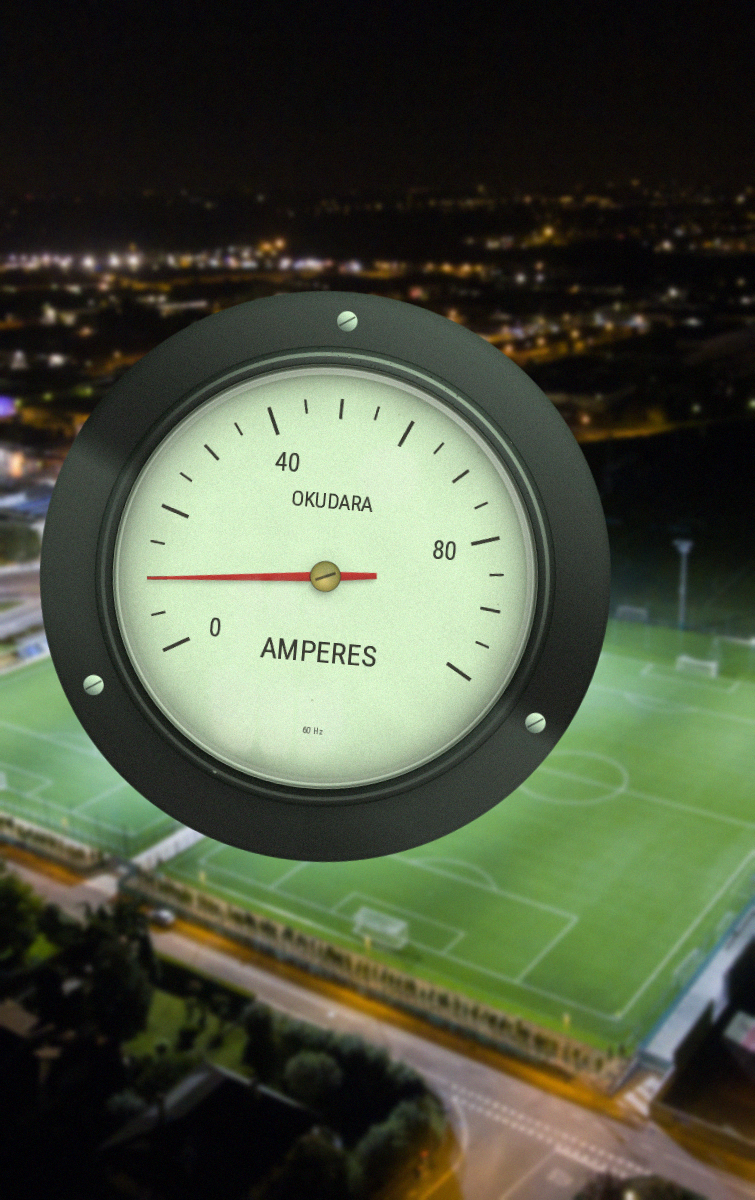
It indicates {"value": 10, "unit": "A"}
